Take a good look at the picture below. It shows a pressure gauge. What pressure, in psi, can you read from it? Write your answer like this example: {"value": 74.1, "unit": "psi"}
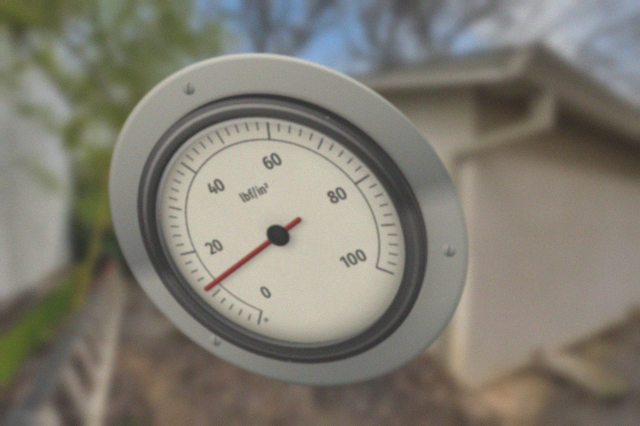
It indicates {"value": 12, "unit": "psi"}
